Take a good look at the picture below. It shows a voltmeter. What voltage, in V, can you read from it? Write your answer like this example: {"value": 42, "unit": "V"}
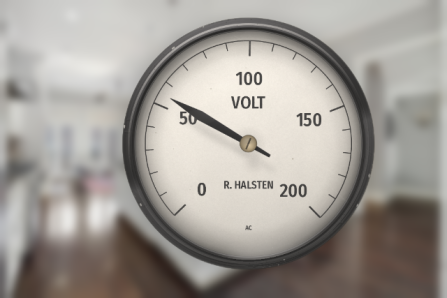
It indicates {"value": 55, "unit": "V"}
